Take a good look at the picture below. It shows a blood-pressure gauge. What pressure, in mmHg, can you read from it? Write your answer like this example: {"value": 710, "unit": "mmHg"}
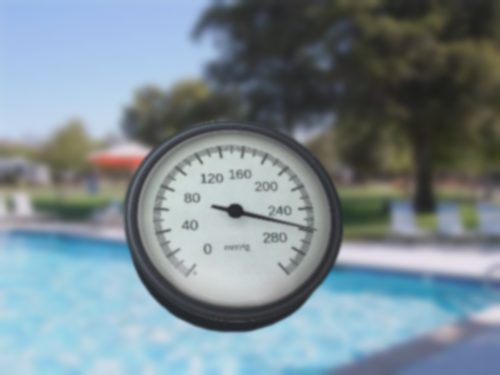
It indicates {"value": 260, "unit": "mmHg"}
